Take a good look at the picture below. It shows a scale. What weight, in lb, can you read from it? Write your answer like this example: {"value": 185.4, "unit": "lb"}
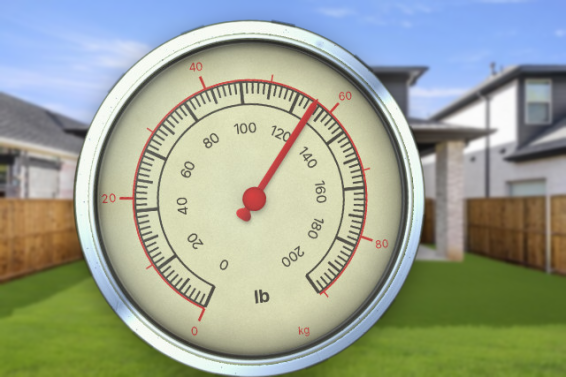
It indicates {"value": 126, "unit": "lb"}
